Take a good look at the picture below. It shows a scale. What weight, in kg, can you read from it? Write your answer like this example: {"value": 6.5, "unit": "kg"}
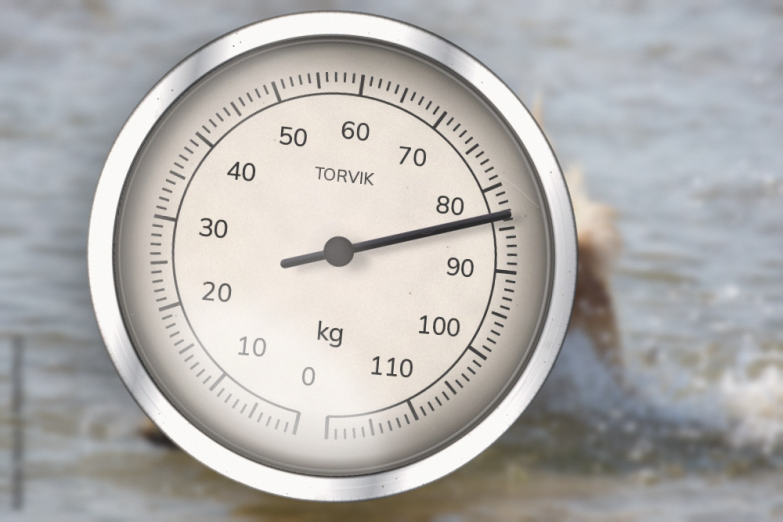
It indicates {"value": 83.5, "unit": "kg"}
